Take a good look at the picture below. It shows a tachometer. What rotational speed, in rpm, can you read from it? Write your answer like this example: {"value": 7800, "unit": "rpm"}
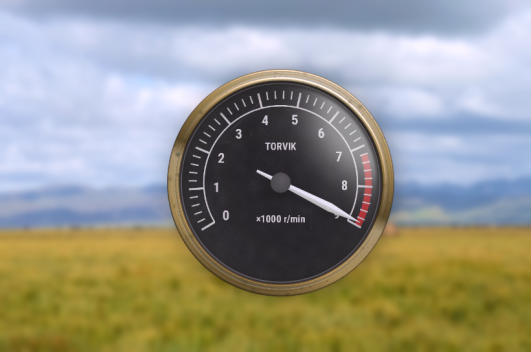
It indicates {"value": 8900, "unit": "rpm"}
